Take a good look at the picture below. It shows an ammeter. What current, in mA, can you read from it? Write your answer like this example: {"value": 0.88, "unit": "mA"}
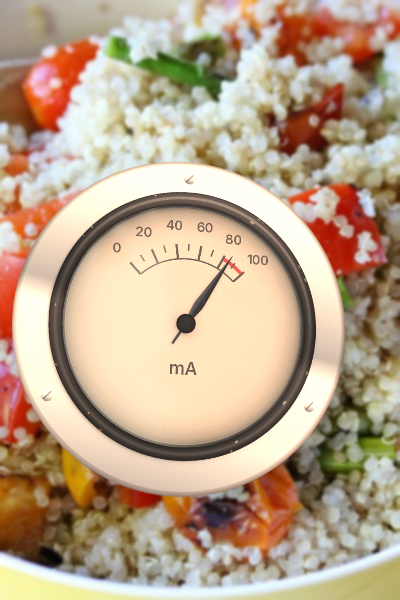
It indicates {"value": 85, "unit": "mA"}
